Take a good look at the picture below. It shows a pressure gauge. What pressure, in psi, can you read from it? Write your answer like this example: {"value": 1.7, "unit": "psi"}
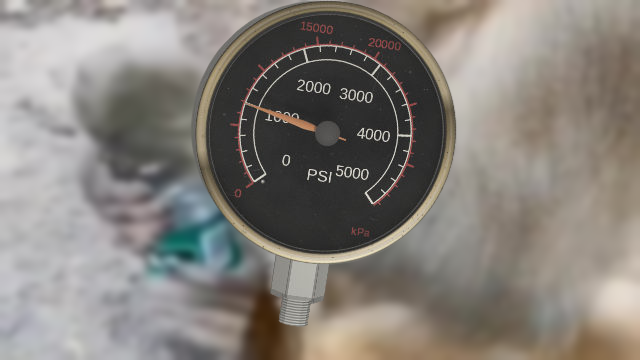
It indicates {"value": 1000, "unit": "psi"}
